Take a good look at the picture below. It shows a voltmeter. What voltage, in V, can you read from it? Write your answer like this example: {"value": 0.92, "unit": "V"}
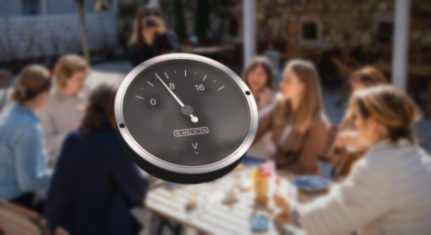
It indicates {"value": 6, "unit": "V"}
